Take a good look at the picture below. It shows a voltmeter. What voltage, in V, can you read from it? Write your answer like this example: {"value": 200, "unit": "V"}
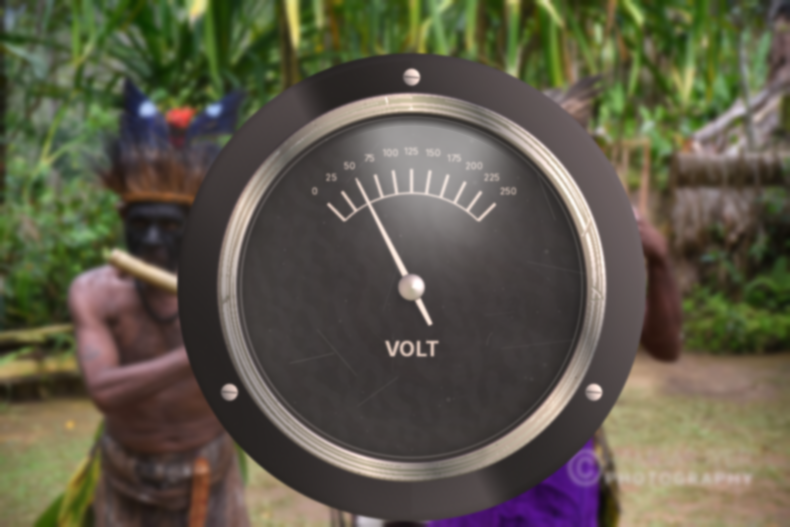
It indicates {"value": 50, "unit": "V"}
